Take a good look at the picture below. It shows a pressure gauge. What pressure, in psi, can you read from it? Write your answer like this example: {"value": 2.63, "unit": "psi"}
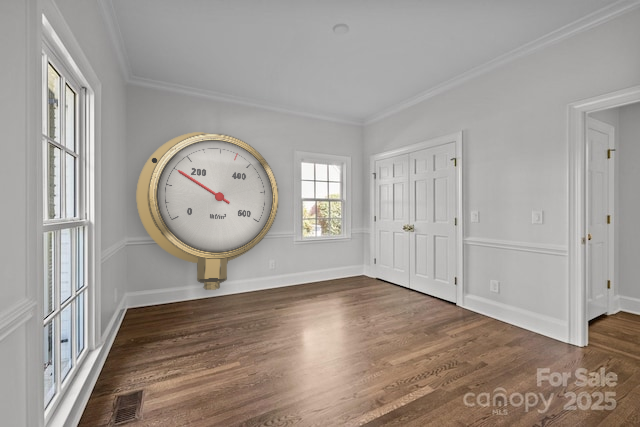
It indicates {"value": 150, "unit": "psi"}
